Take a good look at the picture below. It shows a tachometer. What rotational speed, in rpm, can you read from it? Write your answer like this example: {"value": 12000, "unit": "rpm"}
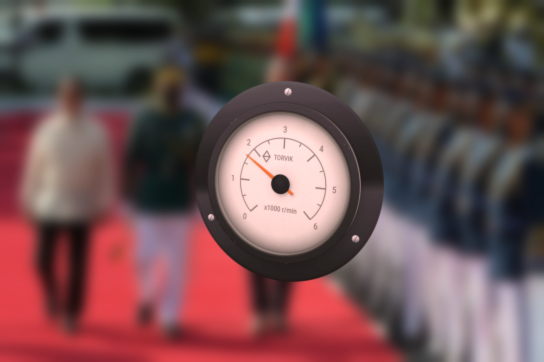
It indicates {"value": 1750, "unit": "rpm"}
